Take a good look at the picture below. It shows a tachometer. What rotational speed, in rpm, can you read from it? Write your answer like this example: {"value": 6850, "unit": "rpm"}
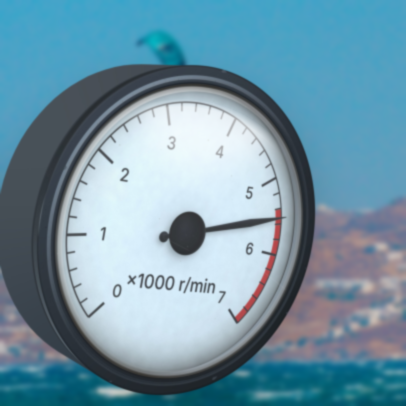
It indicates {"value": 5500, "unit": "rpm"}
